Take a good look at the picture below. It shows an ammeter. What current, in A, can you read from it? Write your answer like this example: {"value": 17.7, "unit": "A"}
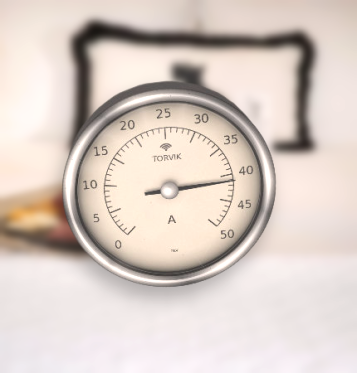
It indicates {"value": 41, "unit": "A"}
